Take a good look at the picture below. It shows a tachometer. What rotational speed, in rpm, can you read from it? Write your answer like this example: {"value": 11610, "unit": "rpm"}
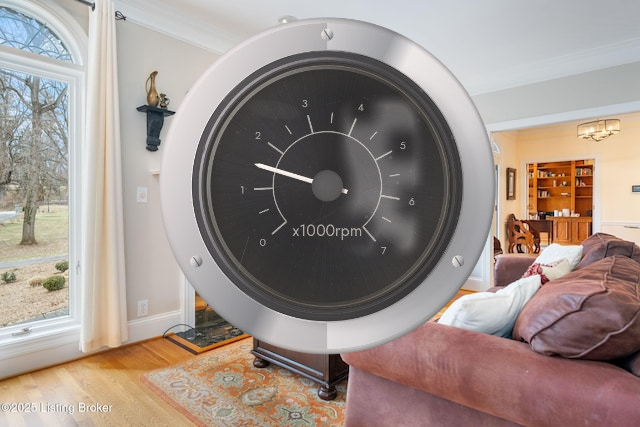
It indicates {"value": 1500, "unit": "rpm"}
